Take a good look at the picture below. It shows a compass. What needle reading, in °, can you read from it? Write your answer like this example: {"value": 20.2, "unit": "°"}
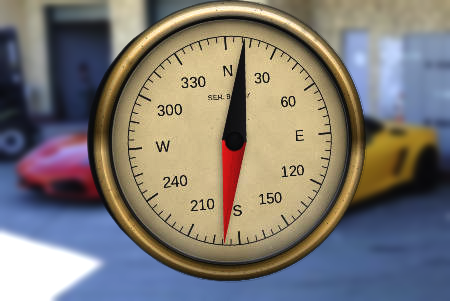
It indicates {"value": 190, "unit": "°"}
